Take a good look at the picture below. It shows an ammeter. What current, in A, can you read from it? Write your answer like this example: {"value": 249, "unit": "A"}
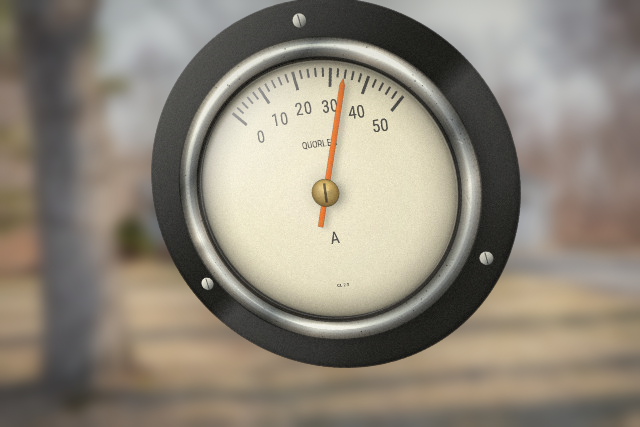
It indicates {"value": 34, "unit": "A"}
